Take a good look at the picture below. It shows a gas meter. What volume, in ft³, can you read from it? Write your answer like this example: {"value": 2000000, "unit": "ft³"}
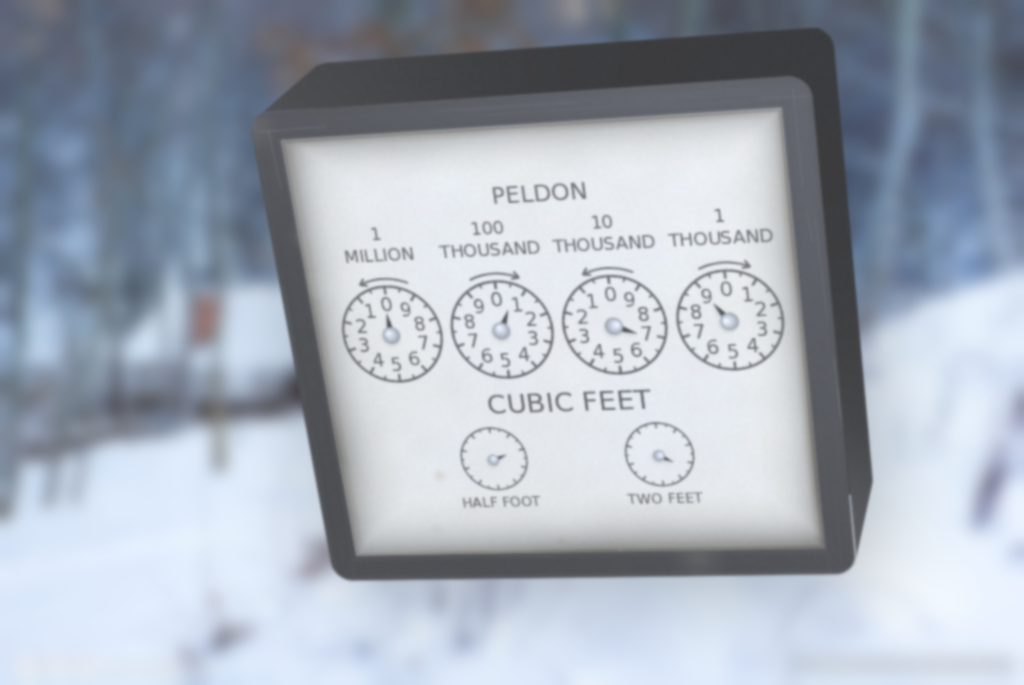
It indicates {"value": 6900, "unit": "ft³"}
